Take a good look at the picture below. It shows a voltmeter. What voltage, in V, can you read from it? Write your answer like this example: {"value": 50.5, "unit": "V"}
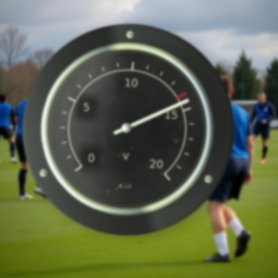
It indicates {"value": 14.5, "unit": "V"}
